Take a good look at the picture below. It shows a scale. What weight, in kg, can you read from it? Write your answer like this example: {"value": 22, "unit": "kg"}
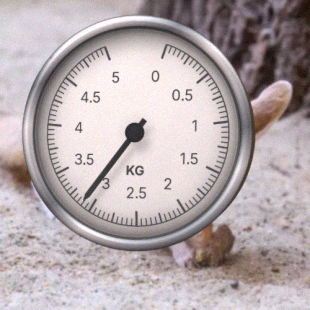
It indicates {"value": 3.1, "unit": "kg"}
